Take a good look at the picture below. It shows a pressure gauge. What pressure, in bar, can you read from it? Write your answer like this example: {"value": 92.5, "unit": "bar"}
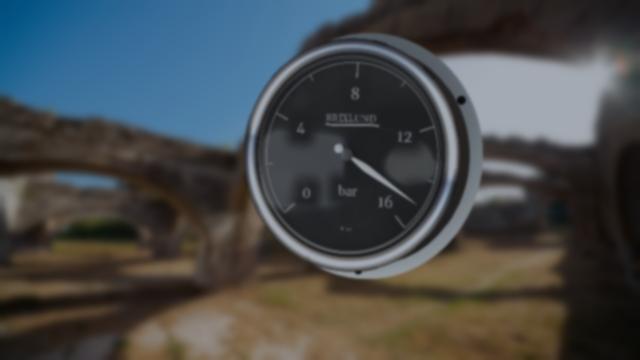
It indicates {"value": 15, "unit": "bar"}
